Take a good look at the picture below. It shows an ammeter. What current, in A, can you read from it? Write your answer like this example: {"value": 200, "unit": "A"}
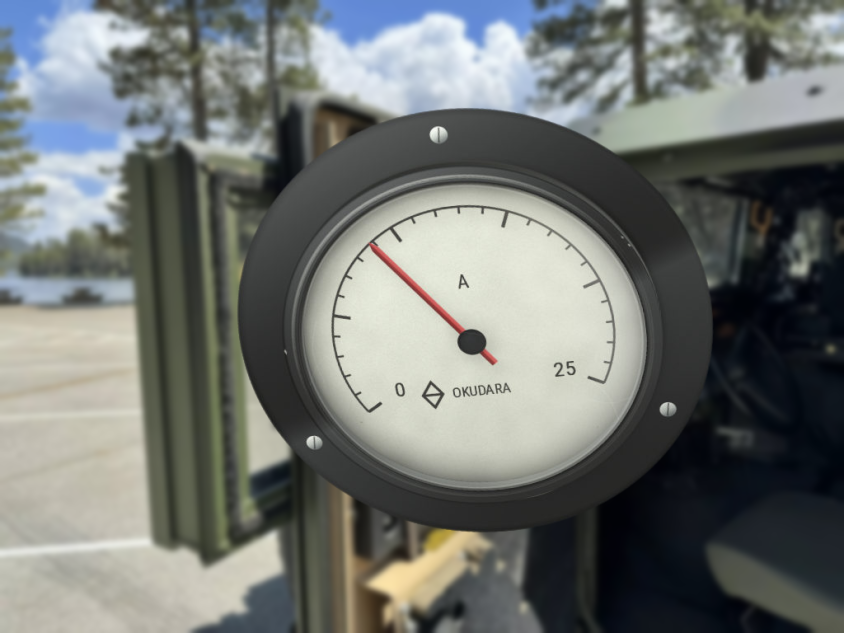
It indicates {"value": 9, "unit": "A"}
